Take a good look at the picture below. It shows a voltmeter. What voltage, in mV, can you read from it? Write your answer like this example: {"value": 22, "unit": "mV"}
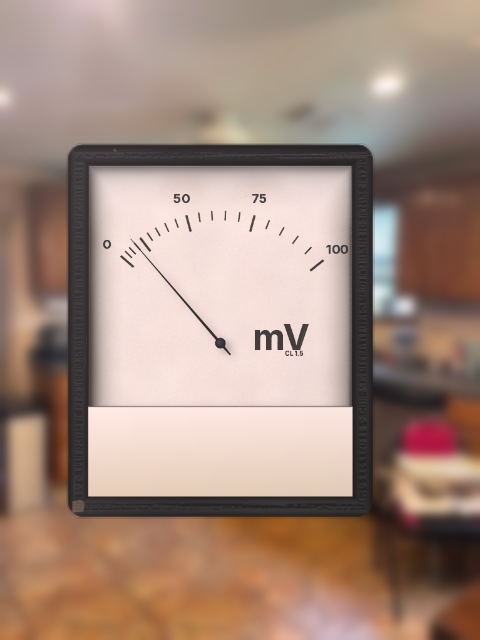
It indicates {"value": 20, "unit": "mV"}
